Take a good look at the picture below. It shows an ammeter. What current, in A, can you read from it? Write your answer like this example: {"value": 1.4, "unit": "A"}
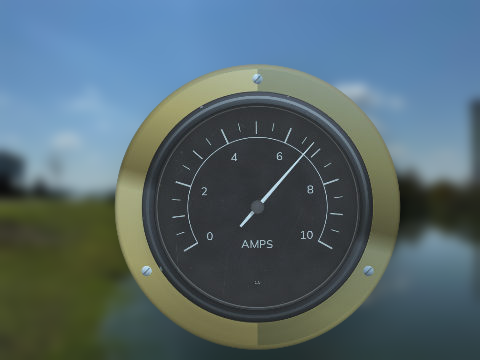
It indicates {"value": 6.75, "unit": "A"}
